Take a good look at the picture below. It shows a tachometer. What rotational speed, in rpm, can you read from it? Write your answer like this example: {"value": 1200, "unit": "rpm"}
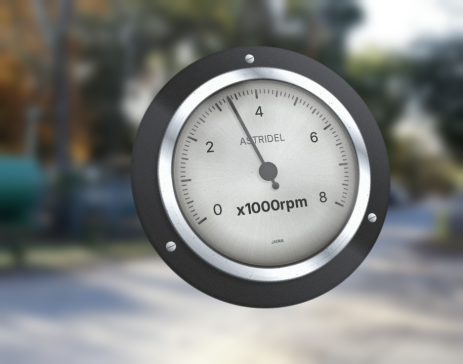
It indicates {"value": 3300, "unit": "rpm"}
